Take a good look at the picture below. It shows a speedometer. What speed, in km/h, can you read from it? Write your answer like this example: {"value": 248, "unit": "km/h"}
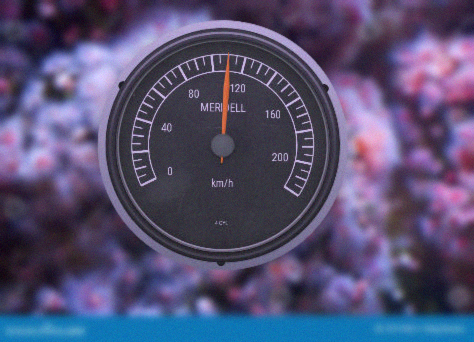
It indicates {"value": 110, "unit": "km/h"}
